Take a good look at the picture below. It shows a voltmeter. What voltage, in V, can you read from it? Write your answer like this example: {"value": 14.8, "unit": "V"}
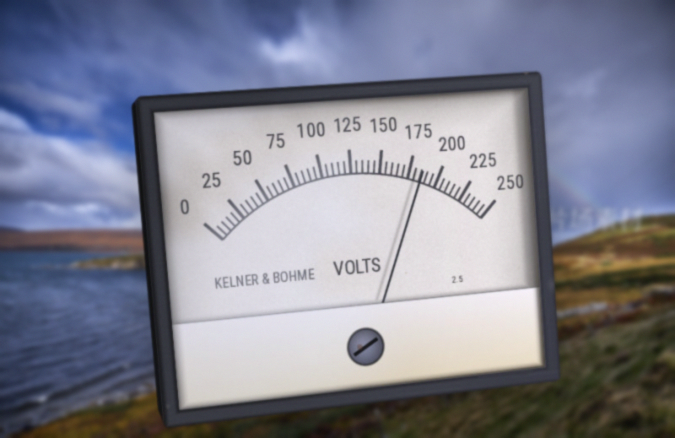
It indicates {"value": 185, "unit": "V"}
